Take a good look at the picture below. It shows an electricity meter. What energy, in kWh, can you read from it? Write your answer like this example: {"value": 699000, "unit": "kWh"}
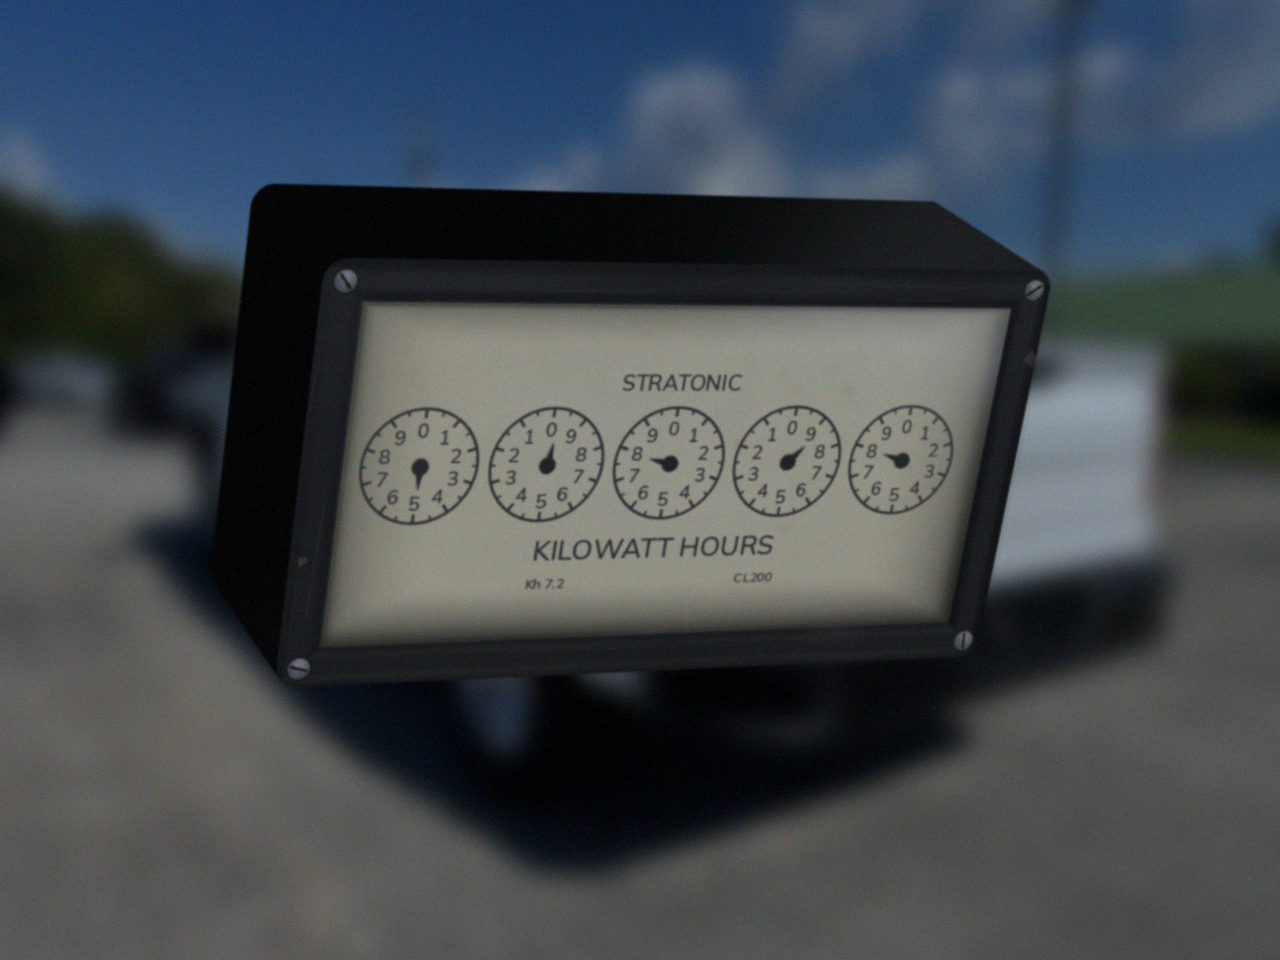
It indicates {"value": 49788, "unit": "kWh"}
